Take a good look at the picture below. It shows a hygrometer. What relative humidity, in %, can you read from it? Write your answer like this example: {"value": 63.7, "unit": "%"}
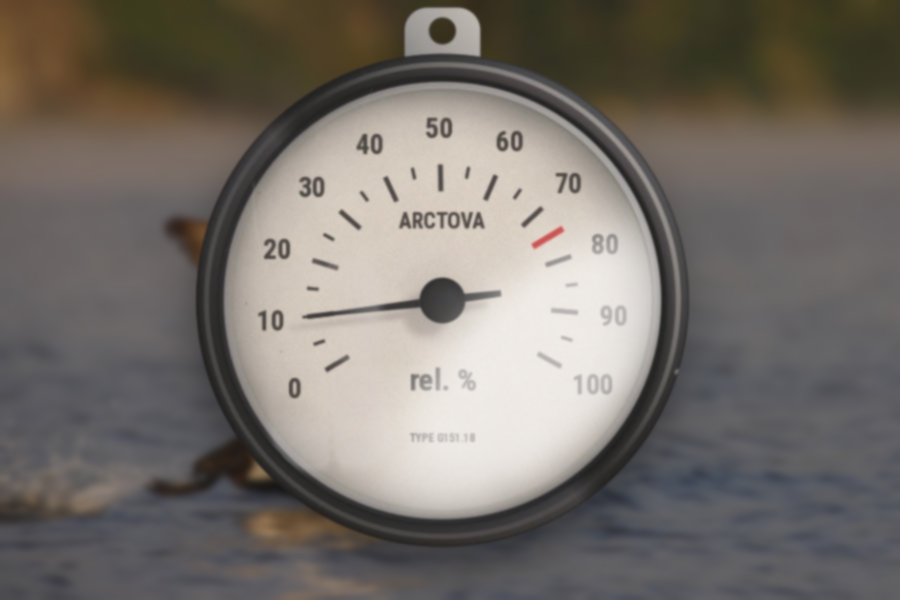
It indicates {"value": 10, "unit": "%"}
